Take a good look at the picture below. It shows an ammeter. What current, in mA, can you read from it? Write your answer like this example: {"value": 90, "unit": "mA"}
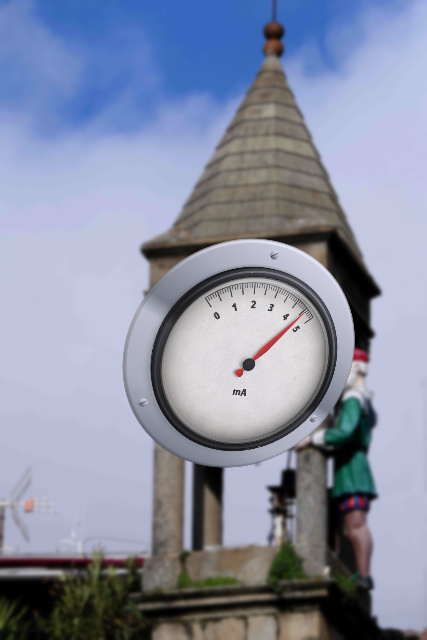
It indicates {"value": 4.5, "unit": "mA"}
